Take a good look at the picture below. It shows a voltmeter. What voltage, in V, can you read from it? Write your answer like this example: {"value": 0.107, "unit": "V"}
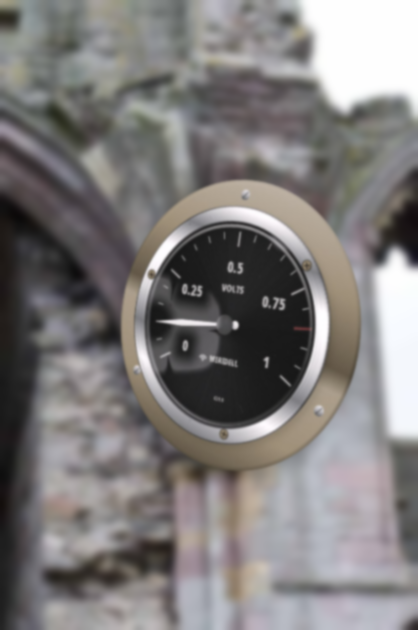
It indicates {"value": 0.1, "unit": "V"}
